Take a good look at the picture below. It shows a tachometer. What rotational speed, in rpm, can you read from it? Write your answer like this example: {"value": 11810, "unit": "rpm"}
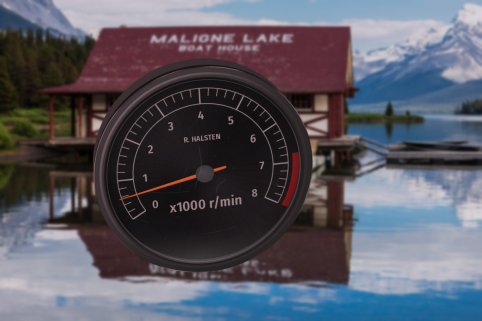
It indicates {"value": 600, "unit": "rpm"}
